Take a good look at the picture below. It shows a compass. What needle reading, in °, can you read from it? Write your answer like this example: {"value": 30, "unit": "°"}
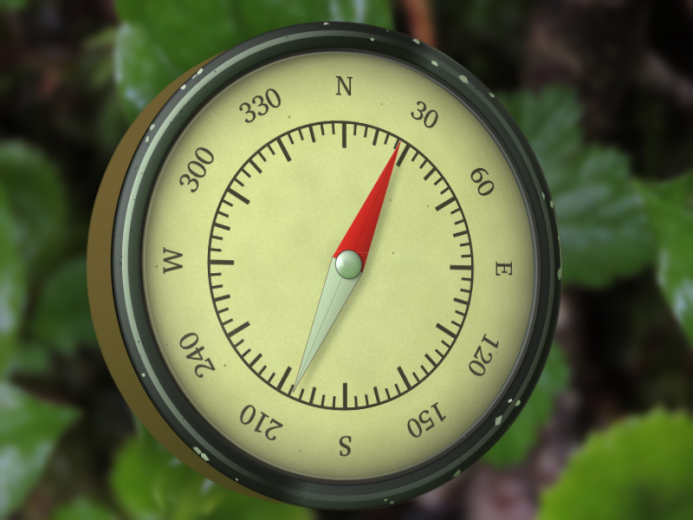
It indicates {"value": 25, "unit": "°"}
